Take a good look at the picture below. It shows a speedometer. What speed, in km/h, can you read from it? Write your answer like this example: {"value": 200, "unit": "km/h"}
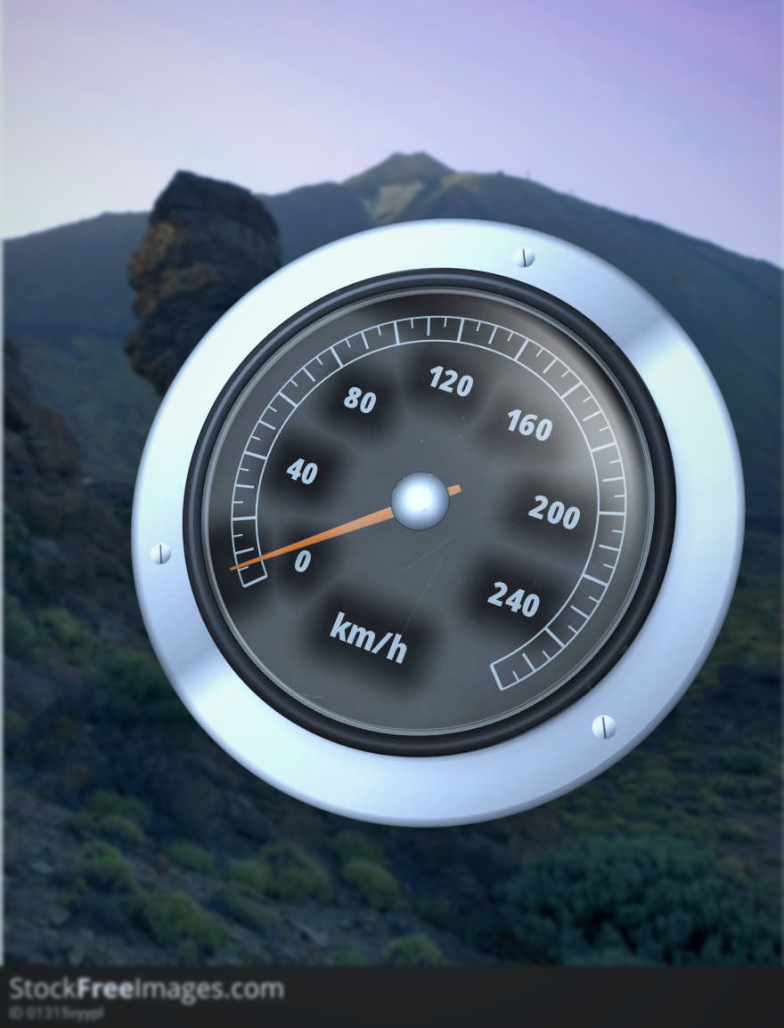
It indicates {"value": 5, "unit": "km/h"}
